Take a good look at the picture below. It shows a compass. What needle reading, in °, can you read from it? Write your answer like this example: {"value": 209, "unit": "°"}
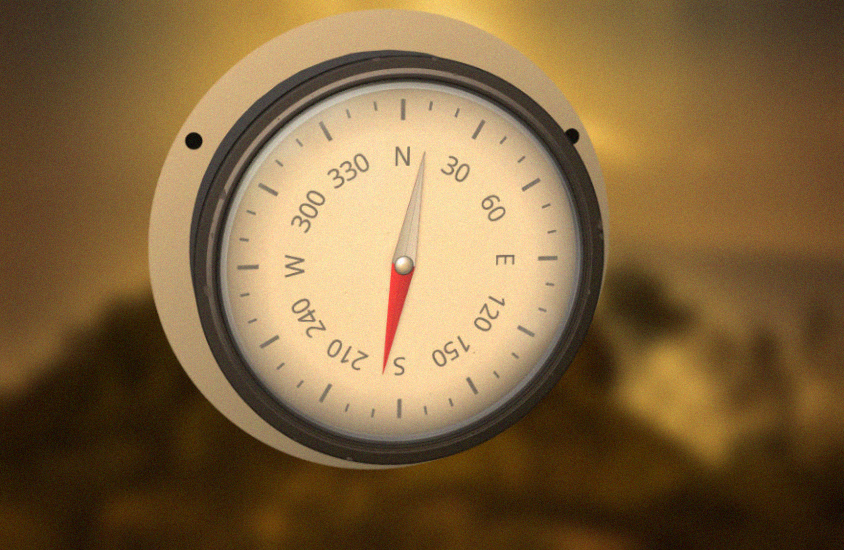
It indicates {"value": 190, "unit": "°"}
